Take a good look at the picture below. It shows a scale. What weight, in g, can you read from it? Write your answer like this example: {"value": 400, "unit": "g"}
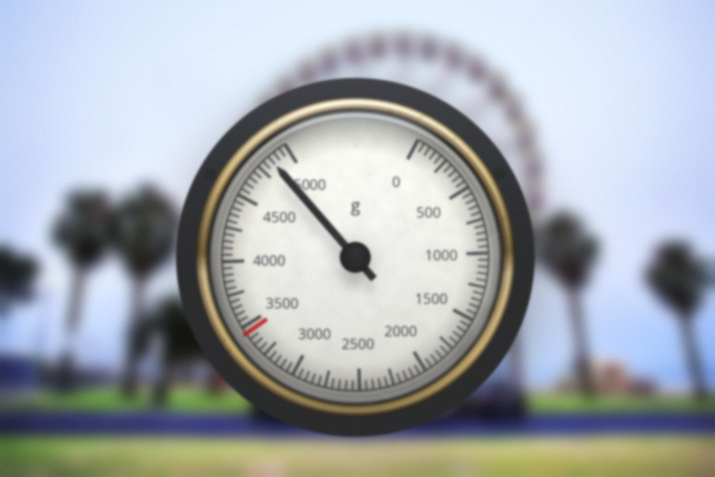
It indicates {"value": 4850, "unit": "g"}
